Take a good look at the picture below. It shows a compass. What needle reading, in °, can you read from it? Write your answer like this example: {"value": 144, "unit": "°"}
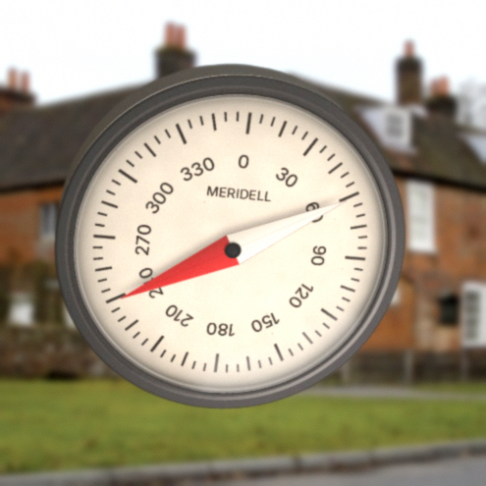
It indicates {"value": 240, "unit": "°"}
